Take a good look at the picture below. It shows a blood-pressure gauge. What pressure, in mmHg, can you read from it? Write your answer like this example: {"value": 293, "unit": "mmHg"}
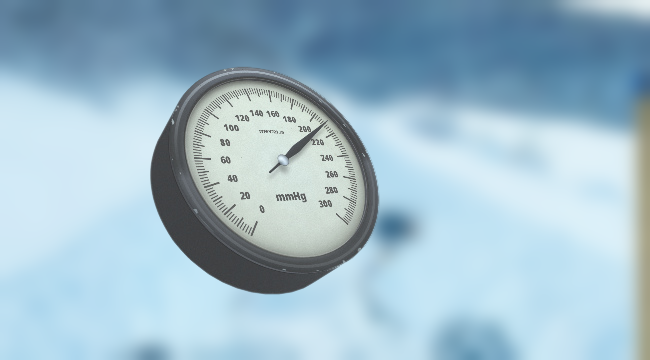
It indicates {"value": 210, "unit": "mmHg"}
